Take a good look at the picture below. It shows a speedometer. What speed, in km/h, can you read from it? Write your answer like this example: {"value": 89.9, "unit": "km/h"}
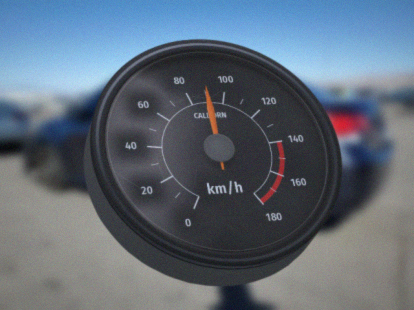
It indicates {"value": 90, "unit": "km/h"}
